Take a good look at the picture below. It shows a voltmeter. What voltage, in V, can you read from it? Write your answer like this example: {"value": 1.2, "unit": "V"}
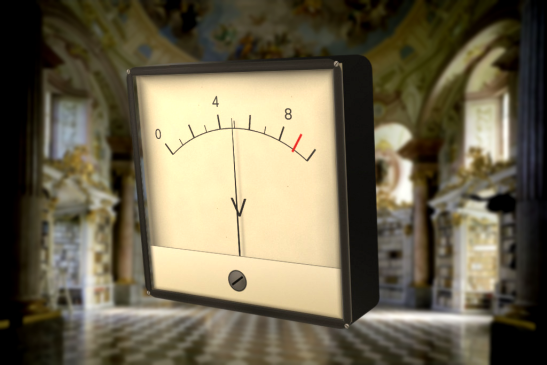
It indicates {"value": 5, "unit": "V"}
